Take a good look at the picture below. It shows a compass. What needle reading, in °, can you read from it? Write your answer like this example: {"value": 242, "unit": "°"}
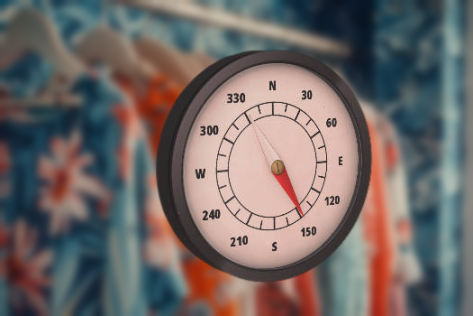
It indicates {"value": 150, "unit": "°"}
